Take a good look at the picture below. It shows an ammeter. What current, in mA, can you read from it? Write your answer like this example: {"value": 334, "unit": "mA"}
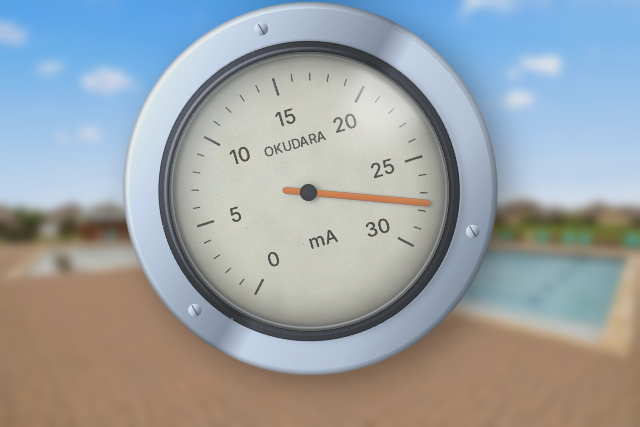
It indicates {"value": 27.5, "unit": "mA"}
